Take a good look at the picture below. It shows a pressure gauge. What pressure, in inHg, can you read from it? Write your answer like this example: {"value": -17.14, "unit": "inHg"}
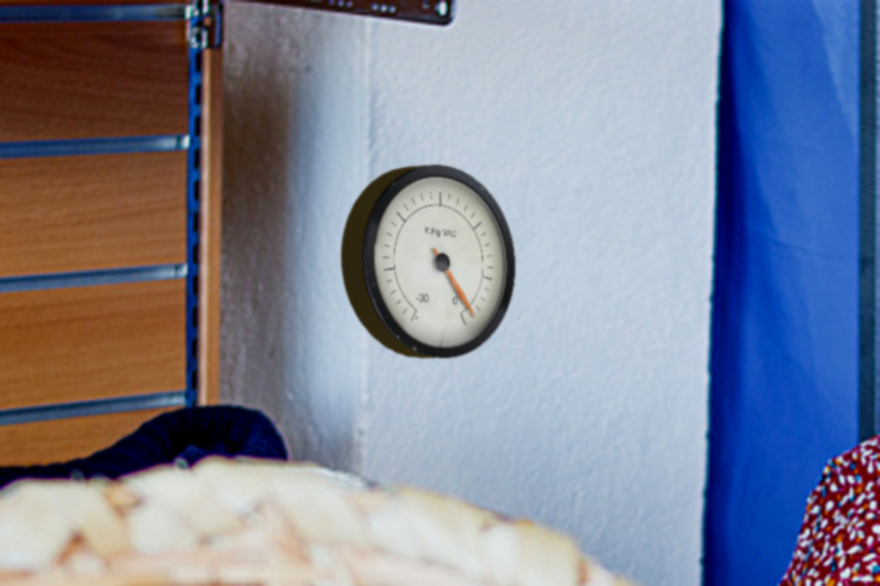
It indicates {"value": -1, "unit": "inHg"}
